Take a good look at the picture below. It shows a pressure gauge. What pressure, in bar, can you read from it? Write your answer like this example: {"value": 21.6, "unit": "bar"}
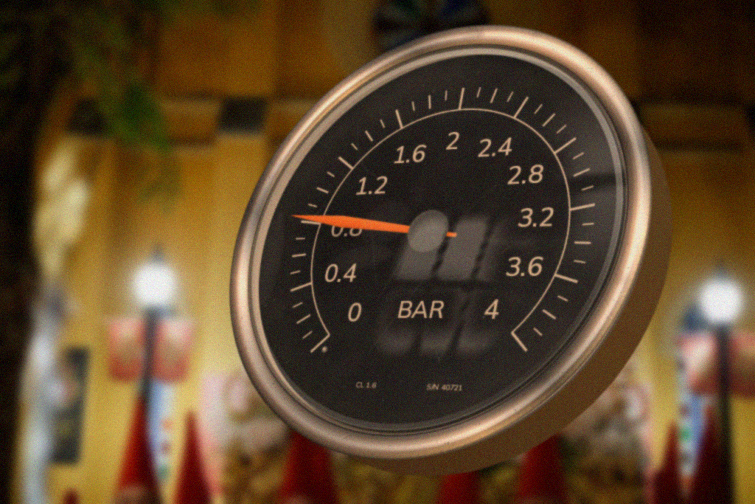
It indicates {"value": 0.8, "unit": "bar"}
